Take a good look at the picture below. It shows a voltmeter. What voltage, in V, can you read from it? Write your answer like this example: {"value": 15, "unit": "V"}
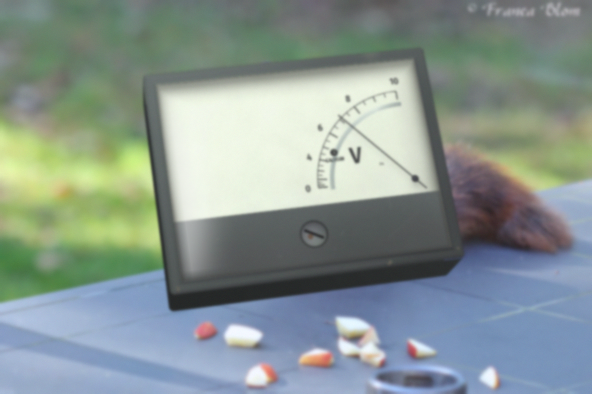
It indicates {"value": 7, "unit": "V"}
